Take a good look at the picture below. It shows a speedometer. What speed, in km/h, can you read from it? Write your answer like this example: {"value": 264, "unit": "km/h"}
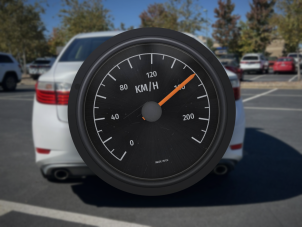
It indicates {"value": 160, "unit": "km/h"}
